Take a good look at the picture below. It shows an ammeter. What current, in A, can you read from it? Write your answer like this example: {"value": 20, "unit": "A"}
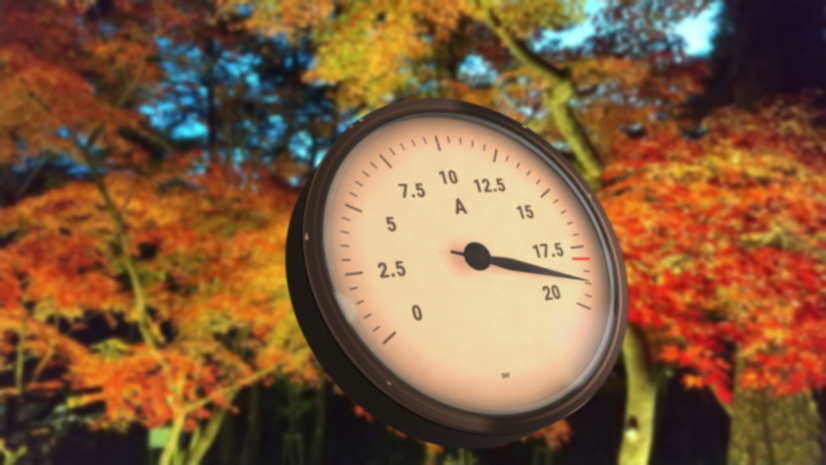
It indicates {"value": 19, "unit": "A"}
